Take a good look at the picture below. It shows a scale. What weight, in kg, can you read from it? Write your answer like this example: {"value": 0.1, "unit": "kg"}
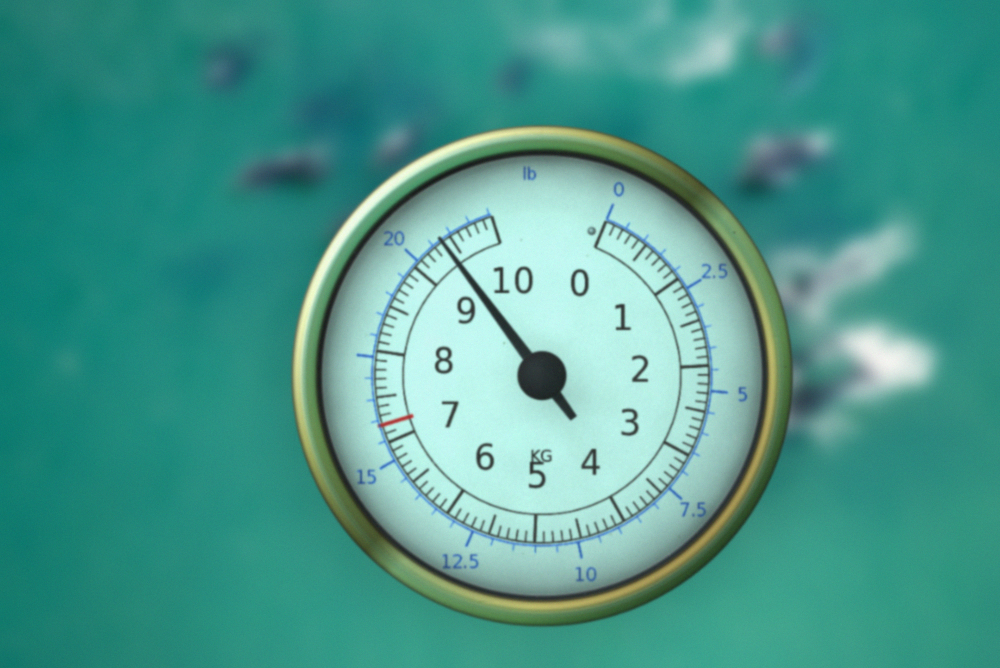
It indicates {"value": 9.4, "unit": "kg"}
